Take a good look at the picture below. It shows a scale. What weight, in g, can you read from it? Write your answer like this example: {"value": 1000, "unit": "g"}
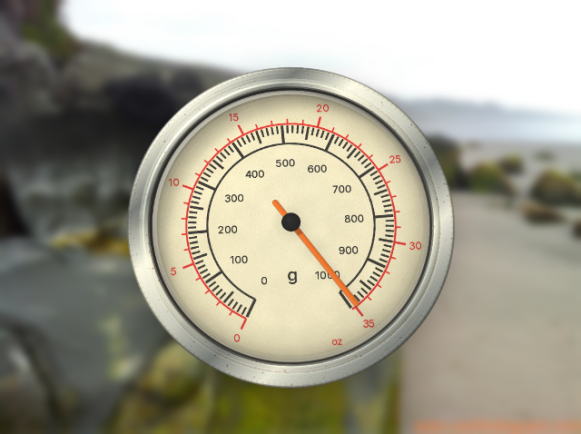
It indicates {"value": 990, "unit": "g"}
